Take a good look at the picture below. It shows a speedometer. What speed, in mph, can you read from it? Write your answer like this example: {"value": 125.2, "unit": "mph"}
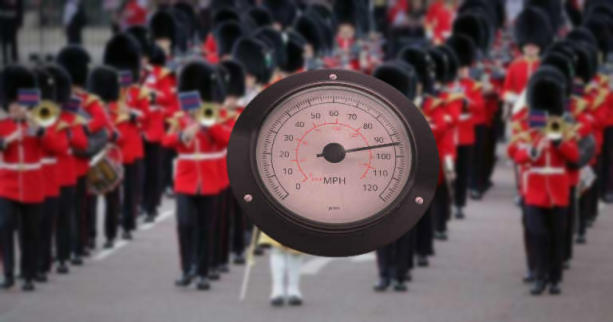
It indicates {"value": 95, "unit": "mph"}
